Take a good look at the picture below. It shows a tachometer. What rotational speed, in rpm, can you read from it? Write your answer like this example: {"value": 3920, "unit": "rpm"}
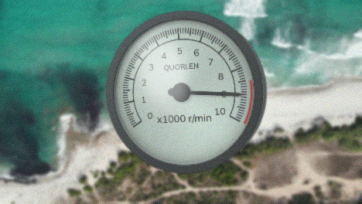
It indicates {"value": 9000, "unit": "rpm"}
